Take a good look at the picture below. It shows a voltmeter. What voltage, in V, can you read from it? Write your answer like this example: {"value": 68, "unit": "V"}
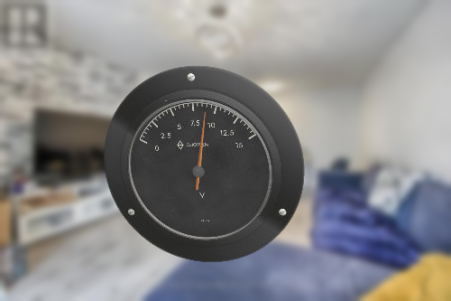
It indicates {"value": 9, "unit": "V"}
